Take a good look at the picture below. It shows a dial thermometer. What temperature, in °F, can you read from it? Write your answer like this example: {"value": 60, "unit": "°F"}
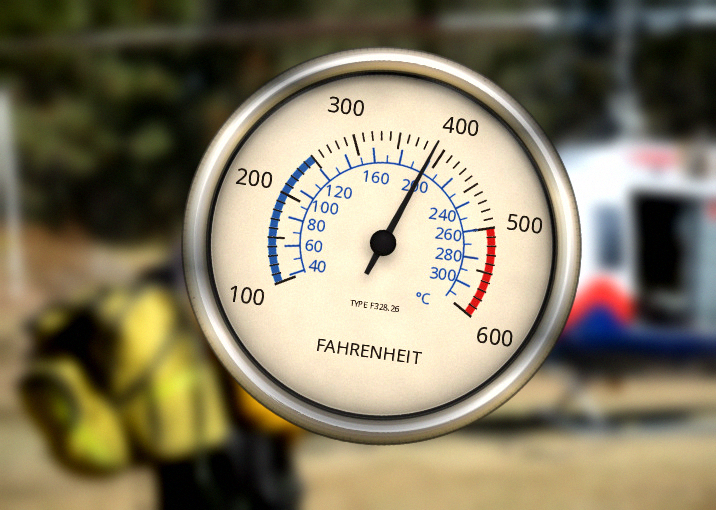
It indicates {"value": 390, "unit": "°F"}
